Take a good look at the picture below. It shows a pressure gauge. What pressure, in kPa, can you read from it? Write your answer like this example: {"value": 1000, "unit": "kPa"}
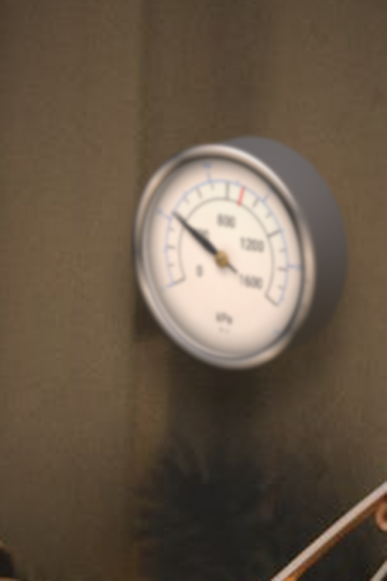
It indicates {"value": 400, "unit": "kPa"}
